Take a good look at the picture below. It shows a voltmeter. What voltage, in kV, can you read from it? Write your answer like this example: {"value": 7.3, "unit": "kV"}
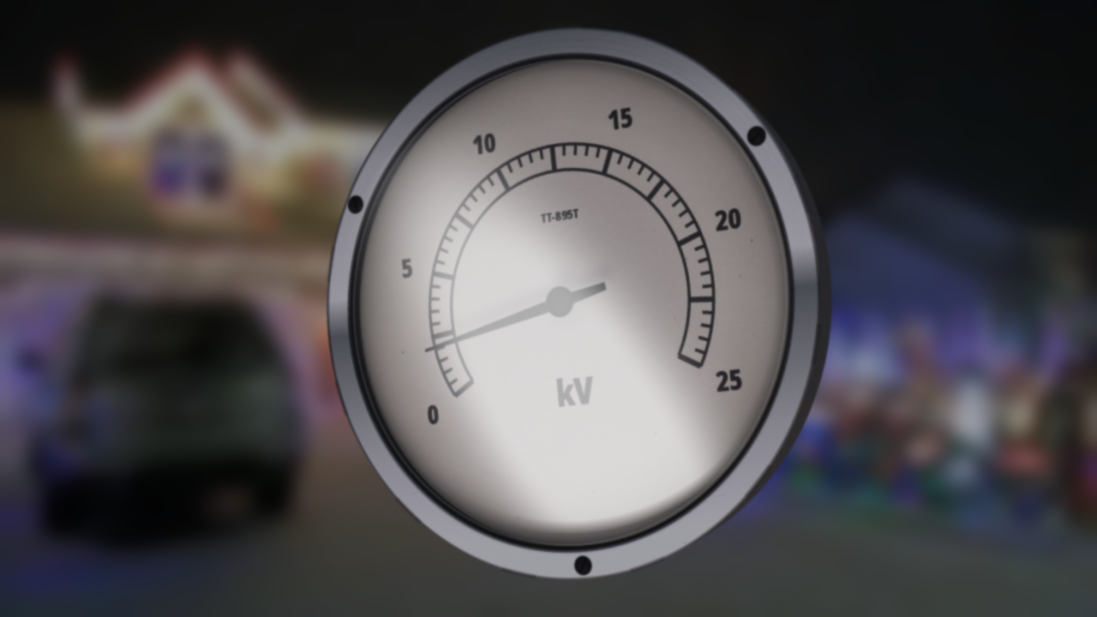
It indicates {"value": 2, "unit": "kV"}
